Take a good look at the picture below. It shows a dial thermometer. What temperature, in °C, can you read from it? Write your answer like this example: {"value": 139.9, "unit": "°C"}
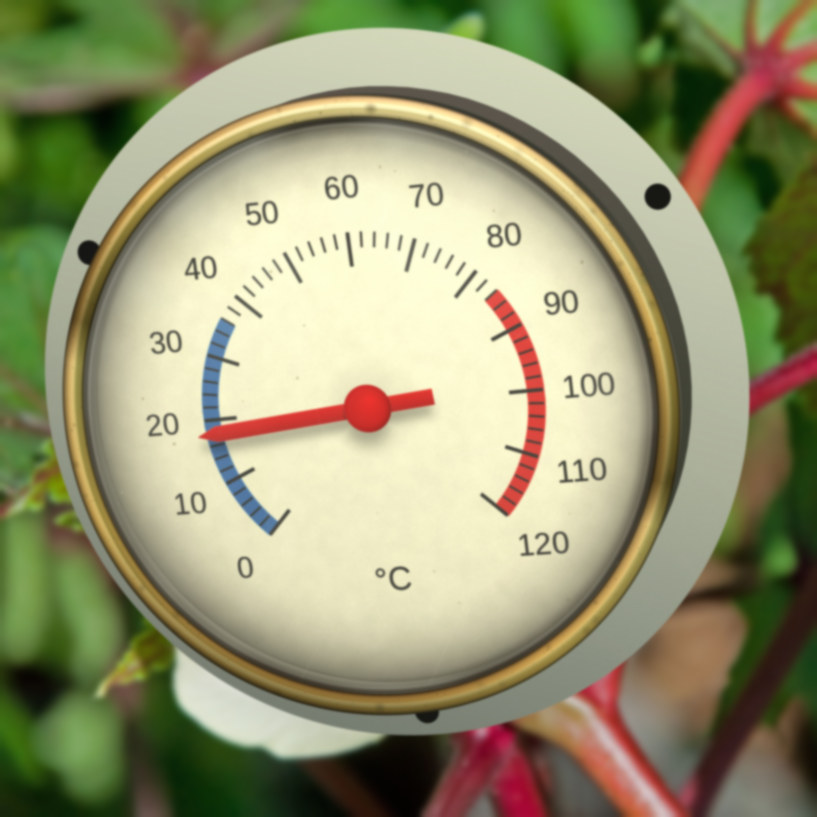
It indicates {"value": 18, "unit": "°C"}
